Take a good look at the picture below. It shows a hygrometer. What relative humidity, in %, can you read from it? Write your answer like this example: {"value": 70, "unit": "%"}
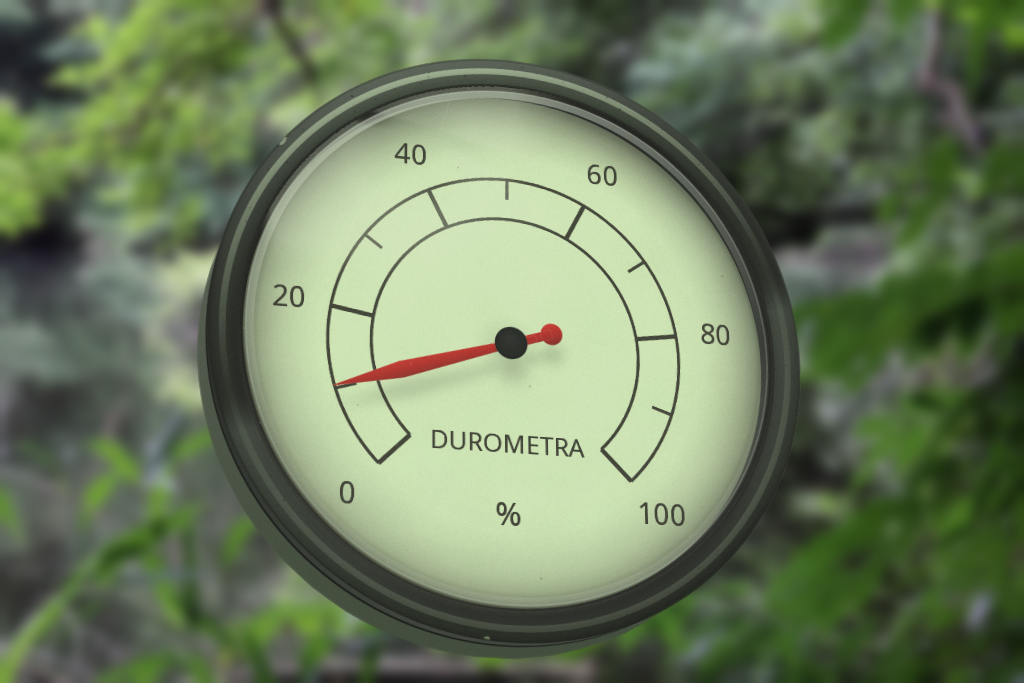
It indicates {"value": 10, "unit": "%"}
